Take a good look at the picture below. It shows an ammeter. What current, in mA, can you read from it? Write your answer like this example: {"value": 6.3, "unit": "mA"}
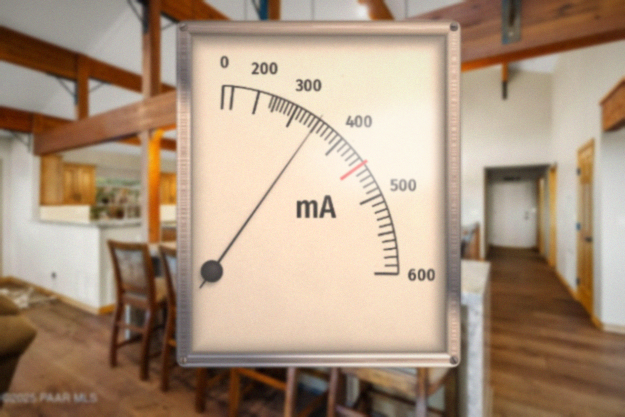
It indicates {"value": 350, "unit": "mA"}
